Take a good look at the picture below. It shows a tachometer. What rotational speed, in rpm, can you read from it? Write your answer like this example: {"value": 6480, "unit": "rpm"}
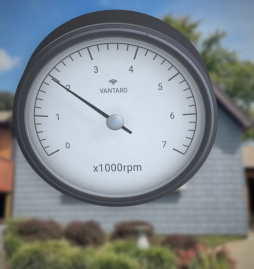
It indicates {"value": 2000, "unit": "rpm"}
